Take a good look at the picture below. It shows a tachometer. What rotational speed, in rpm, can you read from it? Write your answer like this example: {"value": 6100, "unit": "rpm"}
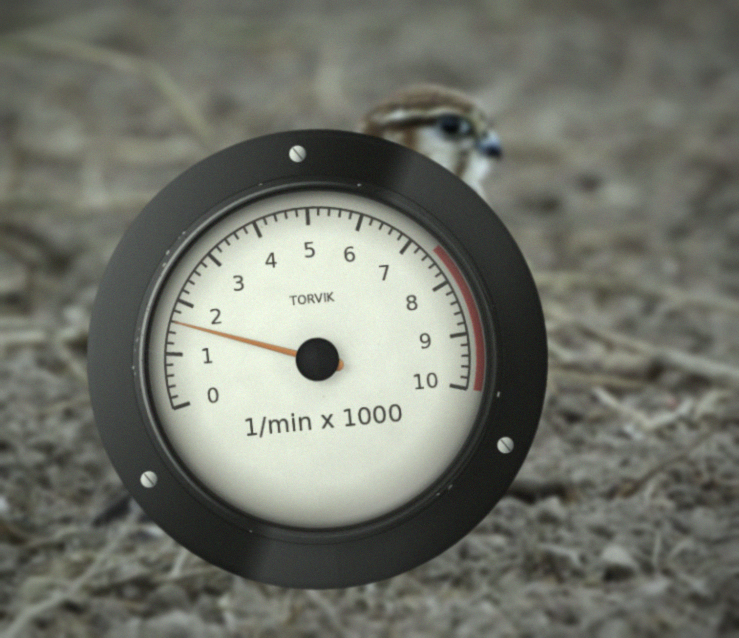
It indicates {"value": 1600, "unit": "rpm"}
